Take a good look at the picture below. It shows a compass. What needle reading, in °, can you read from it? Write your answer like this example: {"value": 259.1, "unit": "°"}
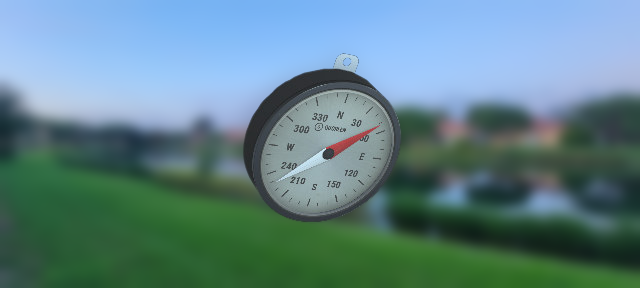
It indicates {"value": 50, "unit": "°"}
